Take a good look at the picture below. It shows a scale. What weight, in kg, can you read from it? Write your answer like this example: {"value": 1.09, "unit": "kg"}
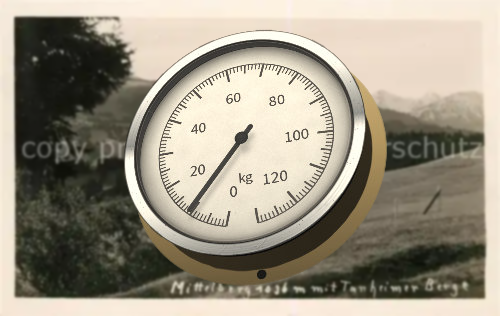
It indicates {"value": 10, "unit": "kg"}
